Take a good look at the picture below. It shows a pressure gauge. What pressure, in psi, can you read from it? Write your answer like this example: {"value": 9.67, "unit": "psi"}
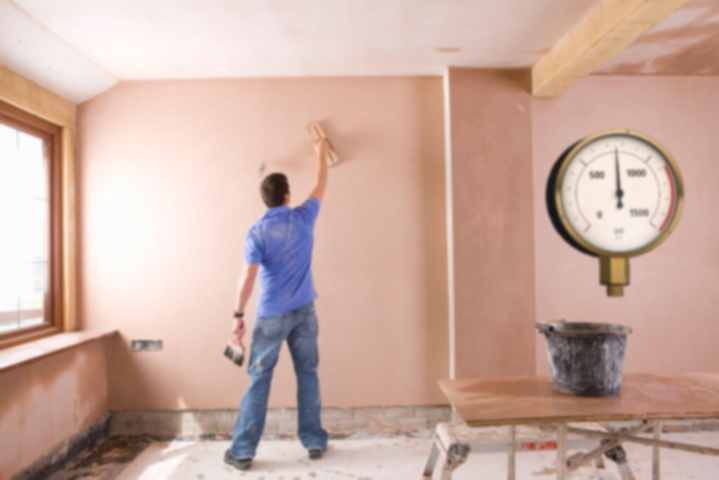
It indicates {"value": 750, "unit": "psi"}
